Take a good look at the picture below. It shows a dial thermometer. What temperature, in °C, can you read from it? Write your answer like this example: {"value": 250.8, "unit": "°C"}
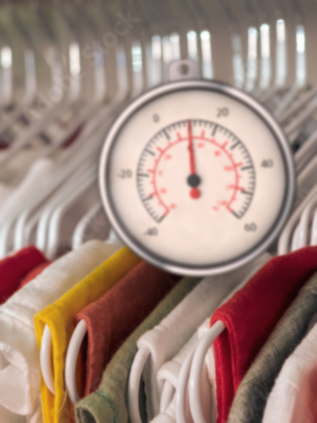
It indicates {"value": 10, "unit": "°C"}
